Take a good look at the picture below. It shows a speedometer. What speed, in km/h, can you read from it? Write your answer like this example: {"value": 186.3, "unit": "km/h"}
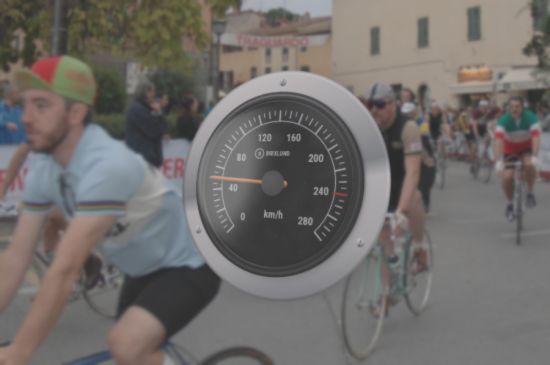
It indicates {"value": 50, "unit": "km/h"}
